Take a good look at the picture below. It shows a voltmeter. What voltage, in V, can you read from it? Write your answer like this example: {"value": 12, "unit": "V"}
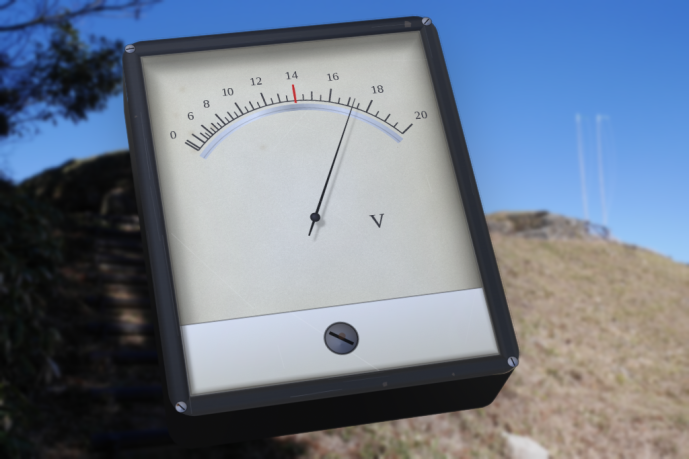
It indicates {"value": 17.25, "unit": "V"}
